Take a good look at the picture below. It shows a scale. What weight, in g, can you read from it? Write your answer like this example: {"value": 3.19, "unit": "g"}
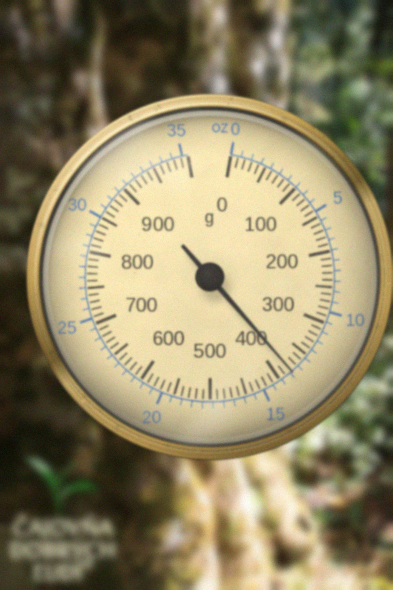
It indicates {"value": 380, "unit": "g"}
